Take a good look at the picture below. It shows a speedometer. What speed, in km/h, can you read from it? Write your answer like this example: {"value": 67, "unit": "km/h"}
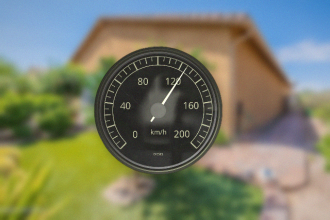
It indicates {"value": 125, "unit": "km/h"}
